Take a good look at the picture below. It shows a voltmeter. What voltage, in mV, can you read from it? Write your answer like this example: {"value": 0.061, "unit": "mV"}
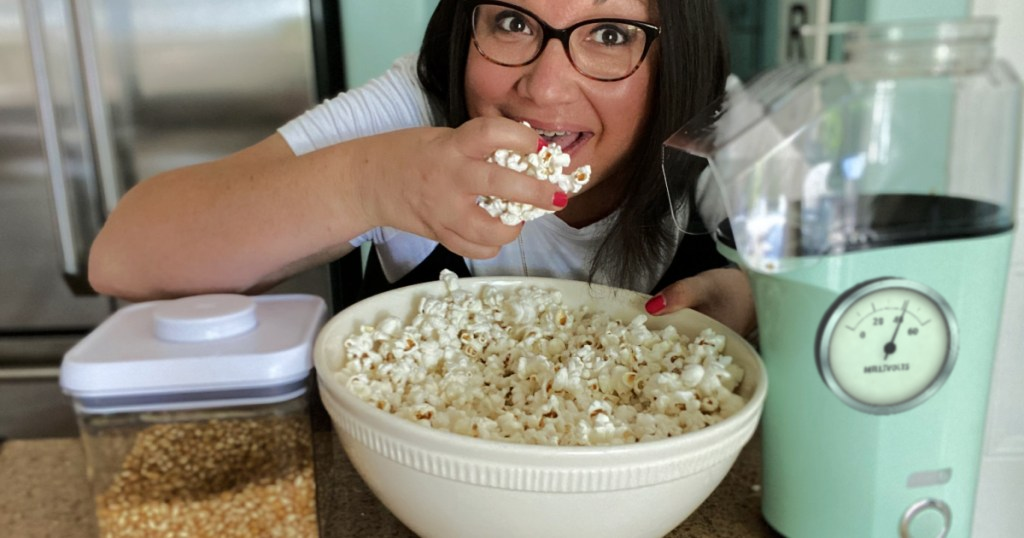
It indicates {"value": 40, "unit": "mV"}
